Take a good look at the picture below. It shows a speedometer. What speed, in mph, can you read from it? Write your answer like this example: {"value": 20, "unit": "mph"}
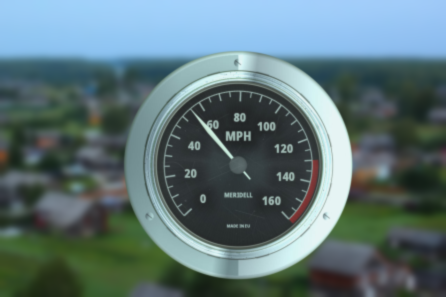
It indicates {"value": 55, "unit": "mph"}
